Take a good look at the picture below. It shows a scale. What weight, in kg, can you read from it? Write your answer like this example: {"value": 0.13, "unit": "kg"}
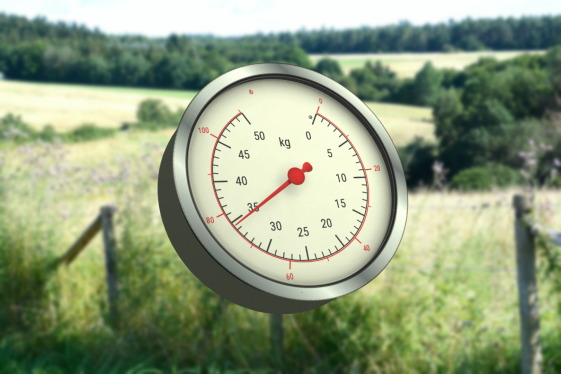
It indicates {"value": 34.5, "unit": "kg"}
